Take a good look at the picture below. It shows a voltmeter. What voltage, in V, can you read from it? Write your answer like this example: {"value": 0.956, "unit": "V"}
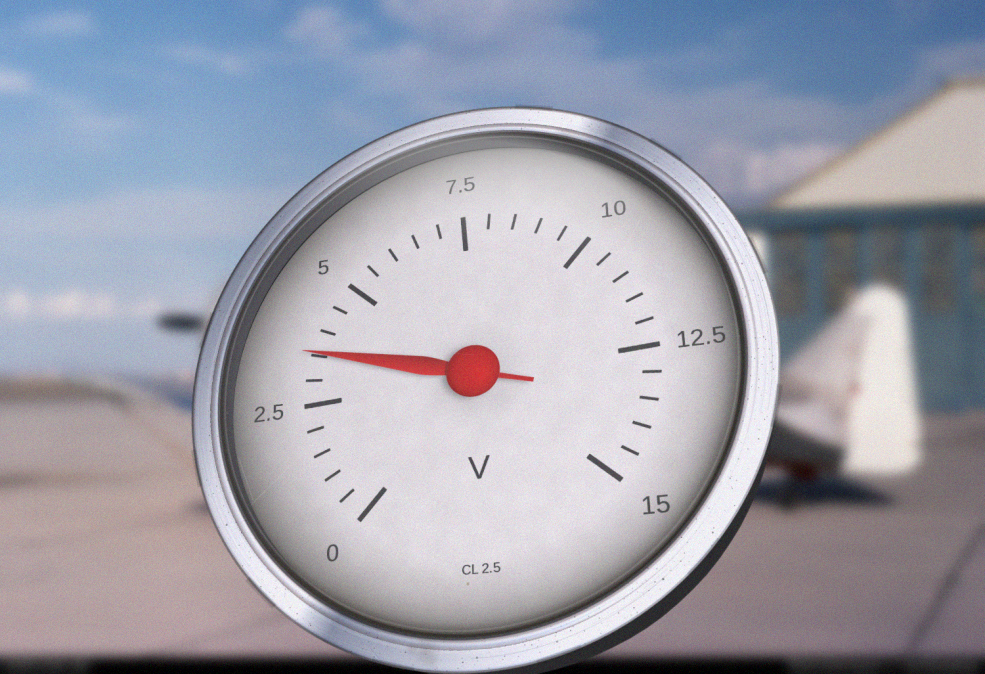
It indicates {"value": 3.5, "unit": "V"}
